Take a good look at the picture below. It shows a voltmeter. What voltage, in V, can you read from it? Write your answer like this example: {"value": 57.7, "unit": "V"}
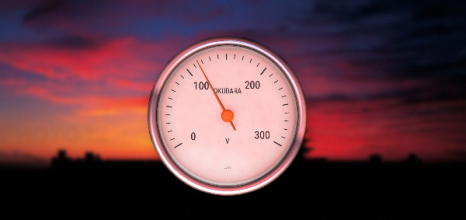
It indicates {"value": 115, "unit": "V"}
